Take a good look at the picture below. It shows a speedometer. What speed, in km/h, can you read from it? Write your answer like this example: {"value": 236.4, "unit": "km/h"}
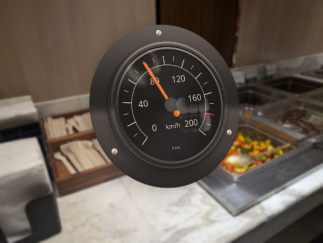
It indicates {"value": 80, "unit": "km/h"}
